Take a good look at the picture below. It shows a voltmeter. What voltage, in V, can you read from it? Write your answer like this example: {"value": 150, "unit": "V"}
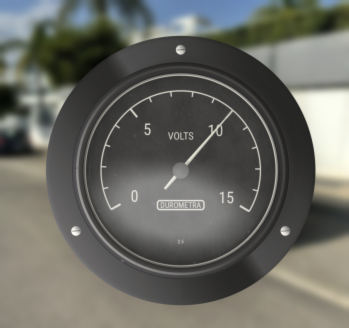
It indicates {"value": 10, "unit": "V"}
